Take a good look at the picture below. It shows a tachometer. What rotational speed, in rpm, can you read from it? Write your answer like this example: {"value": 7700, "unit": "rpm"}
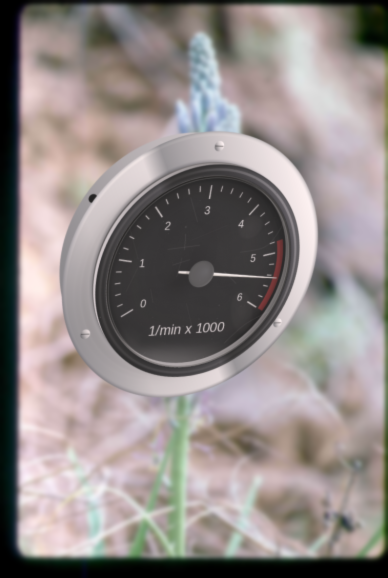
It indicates {"value": 5400, "unit": "rpm"}
